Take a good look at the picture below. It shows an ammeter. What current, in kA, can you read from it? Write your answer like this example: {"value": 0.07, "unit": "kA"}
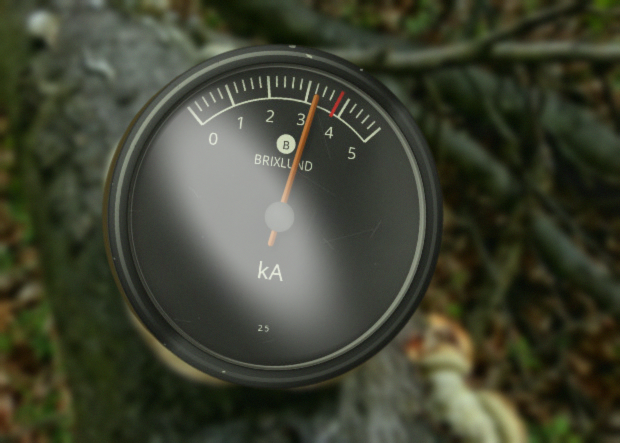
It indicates {"value": 3.2, "unit": "kA"}
